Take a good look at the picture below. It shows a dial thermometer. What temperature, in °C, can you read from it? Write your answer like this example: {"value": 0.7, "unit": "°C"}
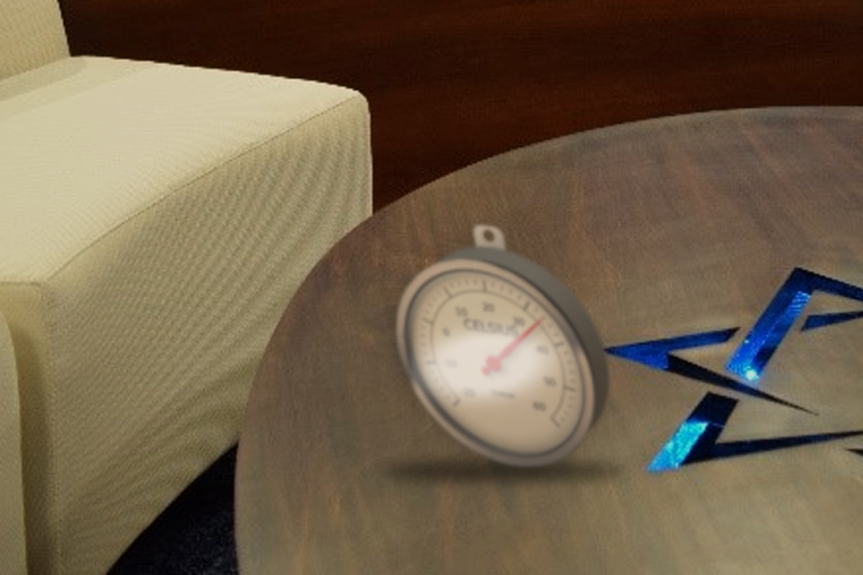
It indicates {"value": 34, "unit": "°C"}
